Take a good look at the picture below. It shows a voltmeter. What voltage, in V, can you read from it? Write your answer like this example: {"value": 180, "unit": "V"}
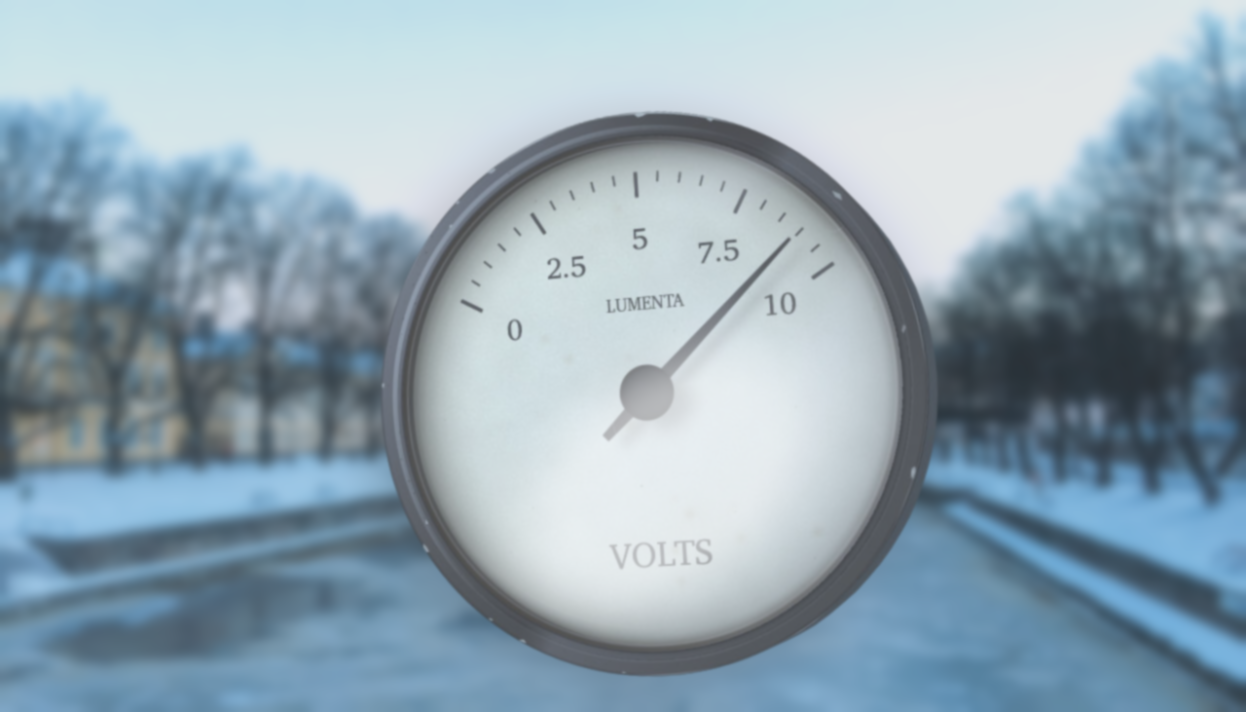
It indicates {"value": 9, "unit": "V"}
